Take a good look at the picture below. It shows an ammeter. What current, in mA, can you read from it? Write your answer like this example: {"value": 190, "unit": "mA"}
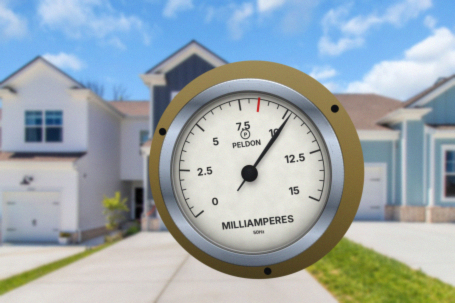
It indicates {"value": 10.25, "unit": "mA"}
